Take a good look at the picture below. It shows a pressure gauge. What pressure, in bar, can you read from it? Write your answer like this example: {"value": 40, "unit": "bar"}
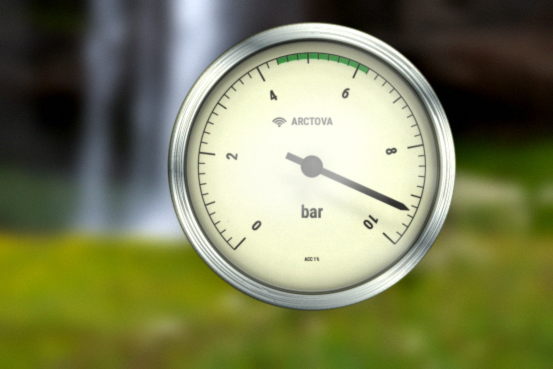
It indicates {"value": 9.3, "unit": "bar"}
